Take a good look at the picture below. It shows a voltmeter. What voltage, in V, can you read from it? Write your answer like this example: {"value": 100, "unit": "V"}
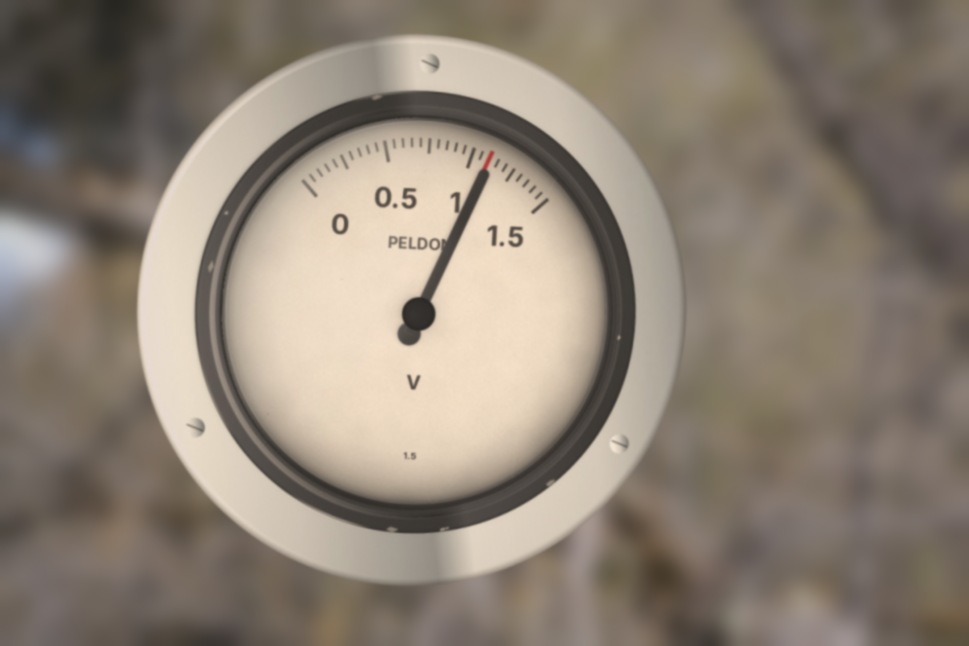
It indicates {"value": 1.1, "unit": "V"}
